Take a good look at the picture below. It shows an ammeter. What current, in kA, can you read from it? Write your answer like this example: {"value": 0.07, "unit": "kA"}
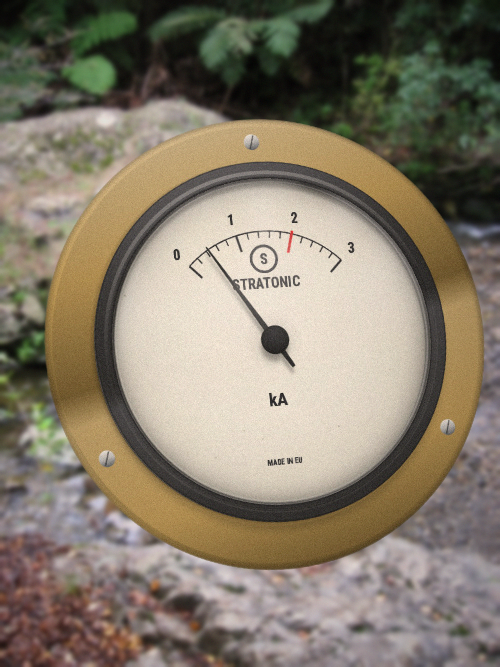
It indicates {"value": 0.4, "unit": "kA"}
